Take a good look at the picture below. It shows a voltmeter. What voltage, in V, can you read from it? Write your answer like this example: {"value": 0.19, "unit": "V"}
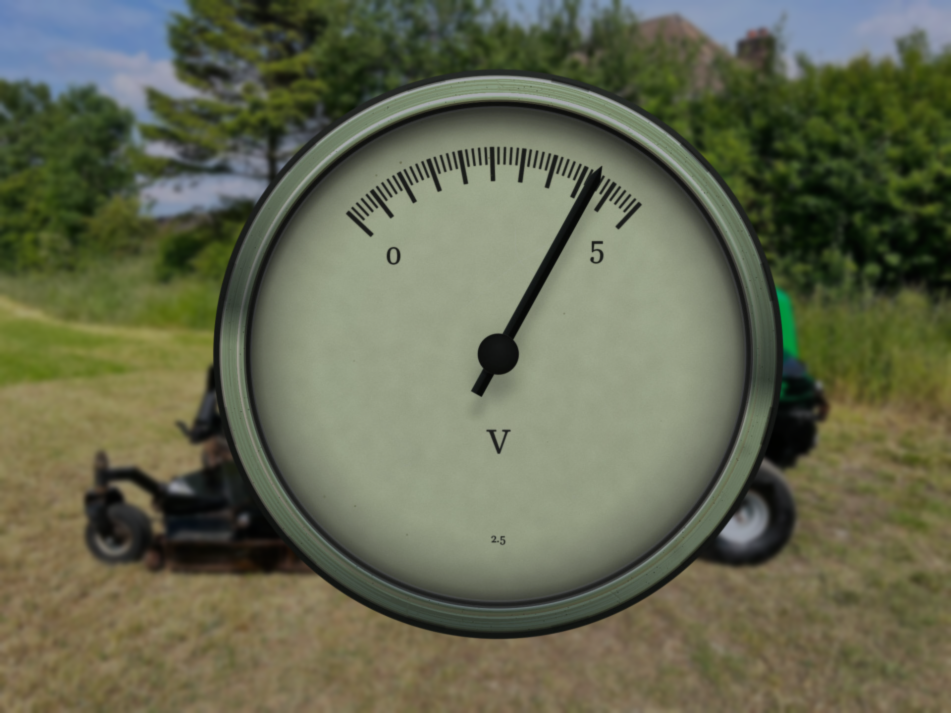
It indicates {"value": 4.2, "unit": "V"}
